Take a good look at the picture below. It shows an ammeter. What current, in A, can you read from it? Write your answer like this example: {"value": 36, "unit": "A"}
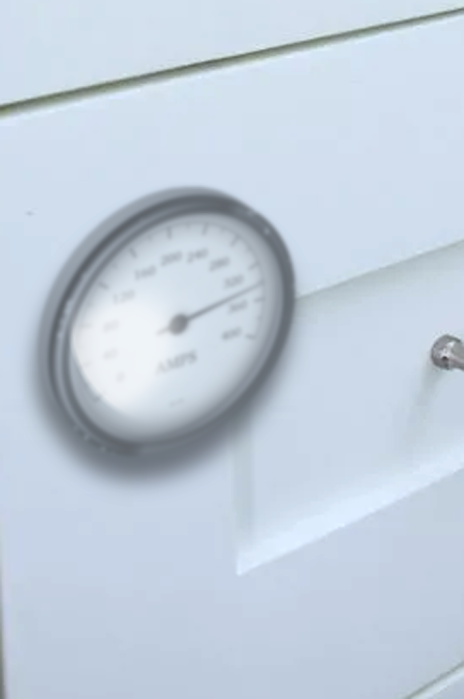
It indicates {"value": 340, "unit": "A"}
